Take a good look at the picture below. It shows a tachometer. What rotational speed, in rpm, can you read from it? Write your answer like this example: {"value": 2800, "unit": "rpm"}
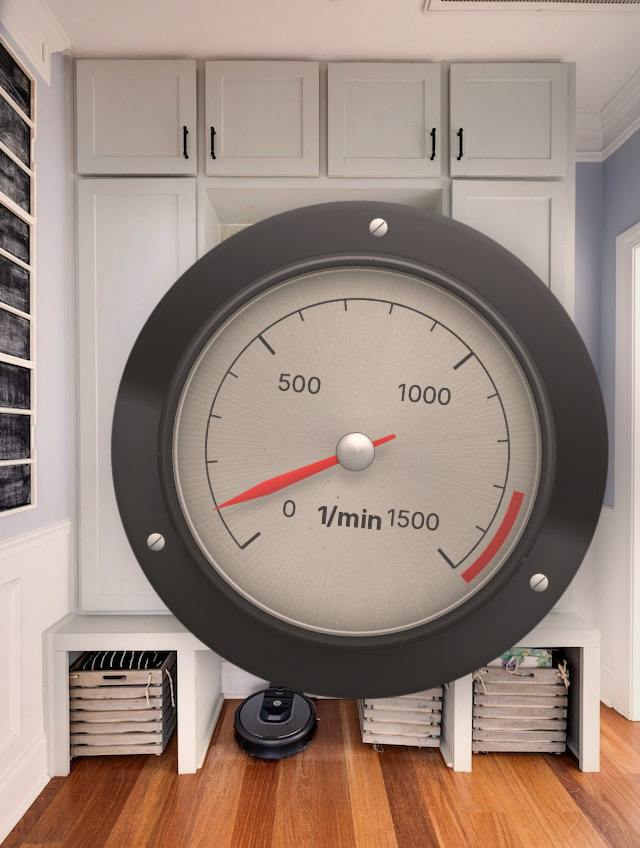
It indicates {"value": 100, "unit": "rpm"}
